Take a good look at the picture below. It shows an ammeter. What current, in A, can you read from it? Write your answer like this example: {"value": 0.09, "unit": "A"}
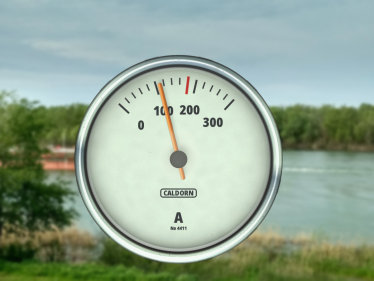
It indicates {"value": 110, "unit": "A"}
